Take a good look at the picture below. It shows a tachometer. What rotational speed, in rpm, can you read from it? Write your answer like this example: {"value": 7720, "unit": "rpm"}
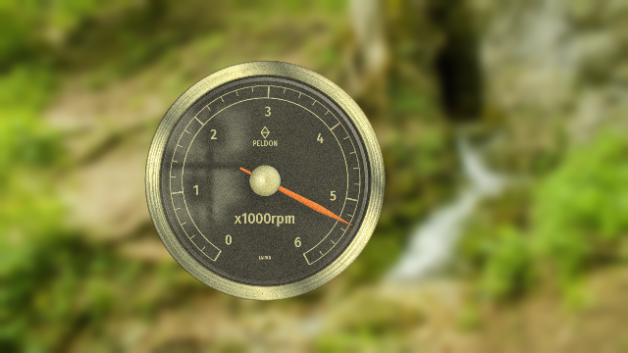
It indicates {"value": 5300, "unit": "rpm"}
